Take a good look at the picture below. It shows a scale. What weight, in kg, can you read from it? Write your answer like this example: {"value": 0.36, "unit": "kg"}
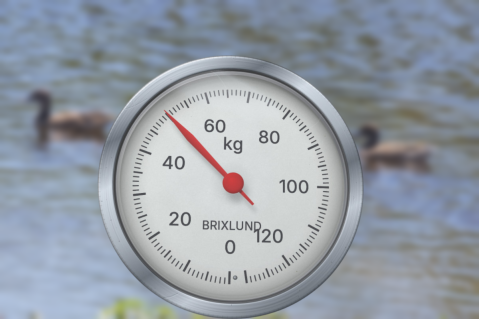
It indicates {"value": 50, "unit": "kg"}
